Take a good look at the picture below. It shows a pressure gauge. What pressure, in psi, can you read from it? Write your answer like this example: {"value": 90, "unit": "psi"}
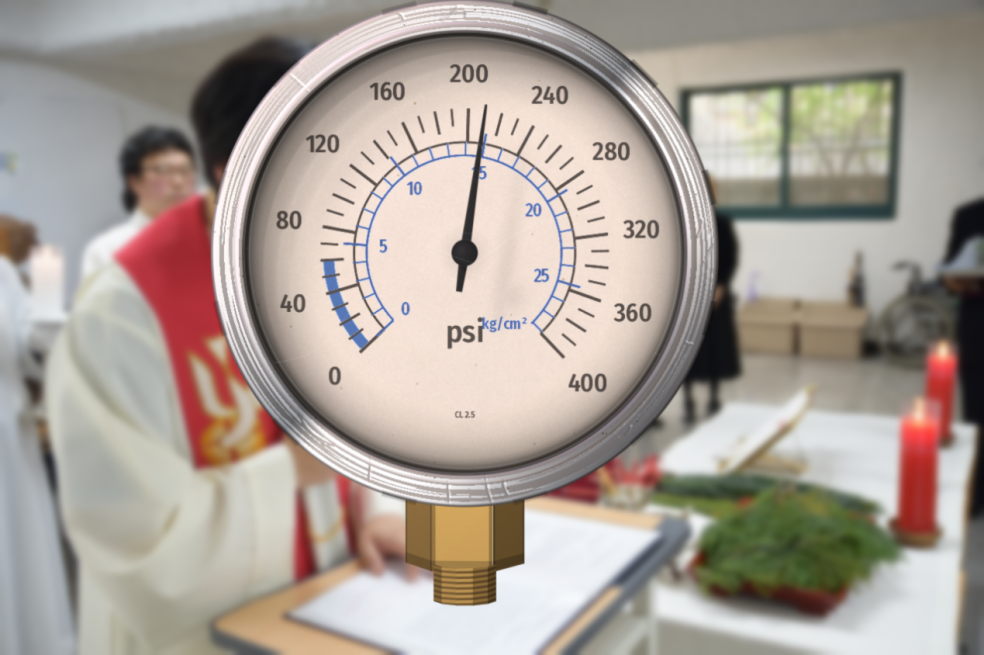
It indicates {"value": 210, "unit": "psi"}
